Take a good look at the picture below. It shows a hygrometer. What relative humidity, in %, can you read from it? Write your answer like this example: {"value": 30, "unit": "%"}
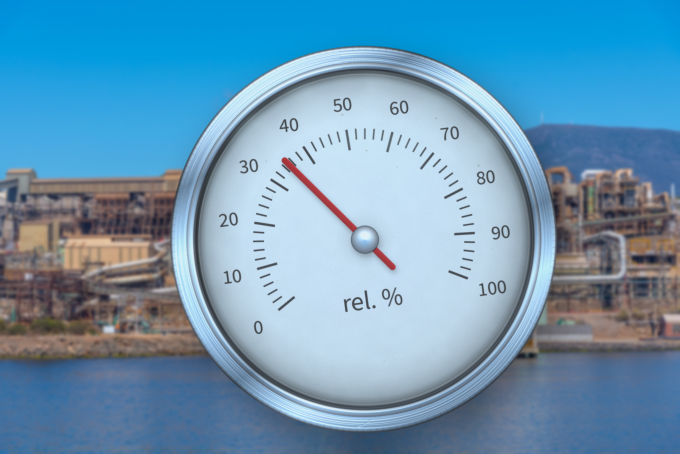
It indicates {"value": 35, "unit": "%"}
